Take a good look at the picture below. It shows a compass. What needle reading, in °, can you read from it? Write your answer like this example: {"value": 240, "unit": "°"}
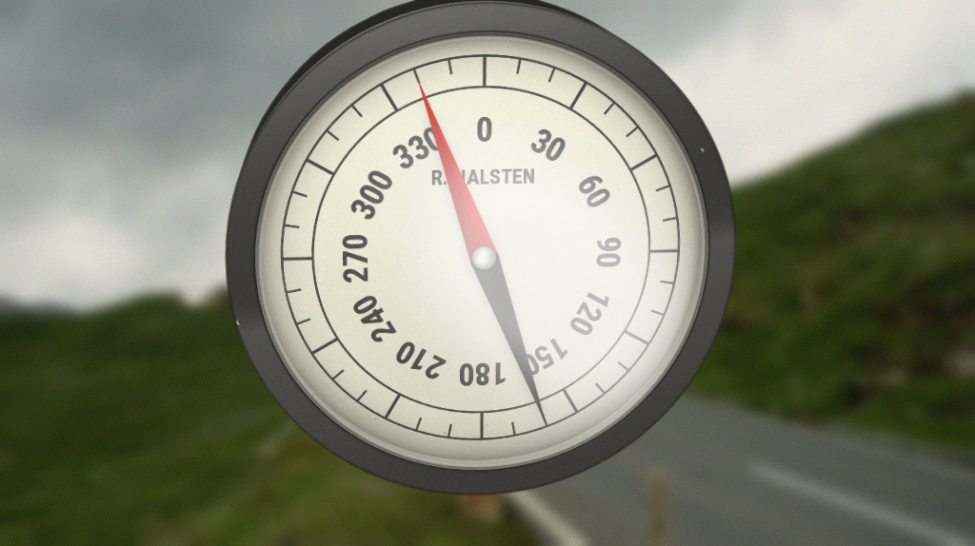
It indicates {"value": 340, "unit": "°"}
